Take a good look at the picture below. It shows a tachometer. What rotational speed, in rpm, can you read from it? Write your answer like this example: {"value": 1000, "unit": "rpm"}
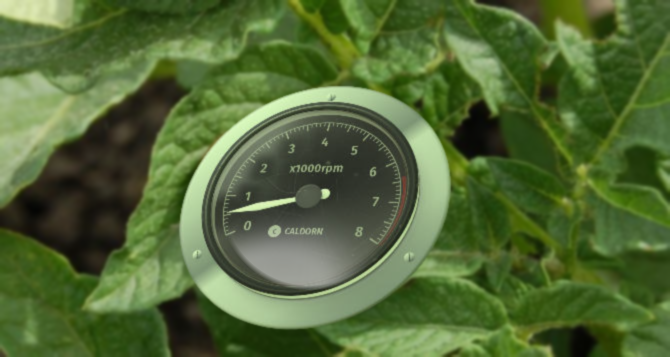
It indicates {"value": 500, "unit": "rpm"}
